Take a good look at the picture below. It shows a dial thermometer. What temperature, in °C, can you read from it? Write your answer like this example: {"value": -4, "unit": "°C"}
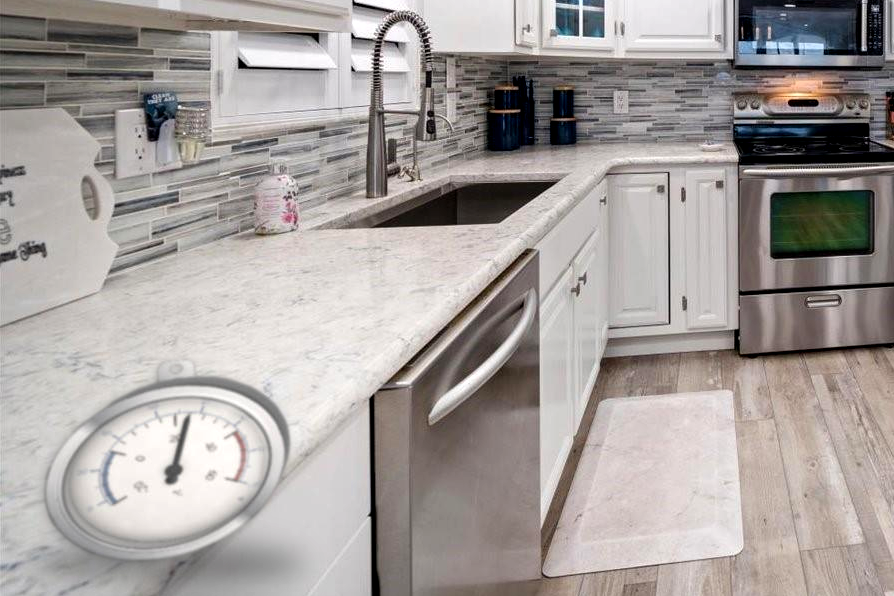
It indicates {"value": 24, "unit": "°C"}
